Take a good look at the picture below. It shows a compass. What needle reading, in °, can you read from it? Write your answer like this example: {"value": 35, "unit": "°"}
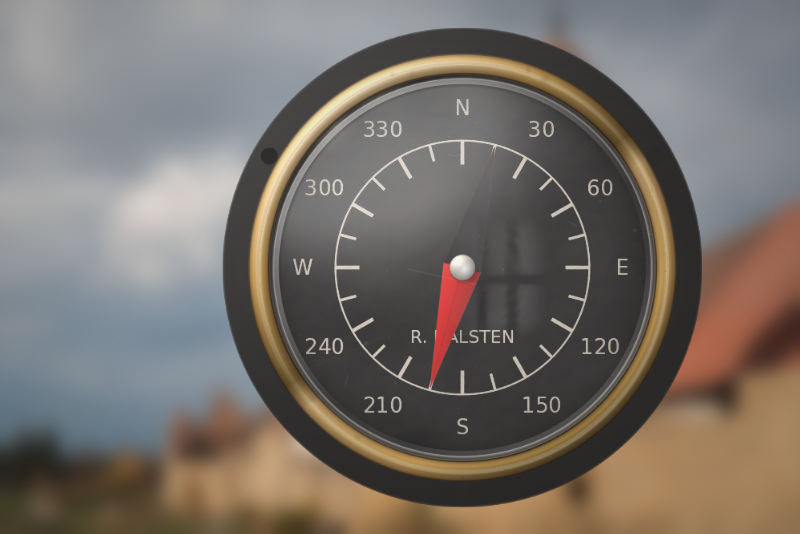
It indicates {"value": 195, "unit": "°"}
